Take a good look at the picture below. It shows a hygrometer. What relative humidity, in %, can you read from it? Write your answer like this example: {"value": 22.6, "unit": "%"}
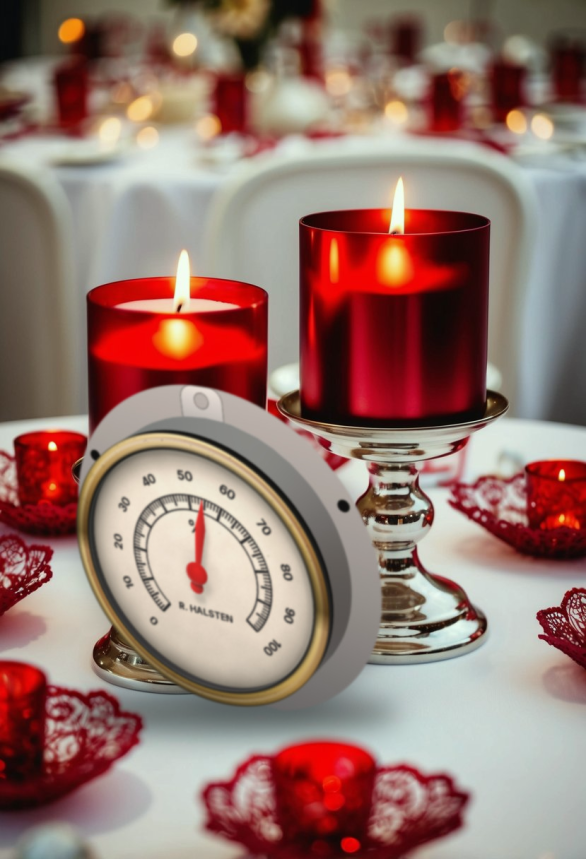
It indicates {"value": 55, "unit": "%"}
